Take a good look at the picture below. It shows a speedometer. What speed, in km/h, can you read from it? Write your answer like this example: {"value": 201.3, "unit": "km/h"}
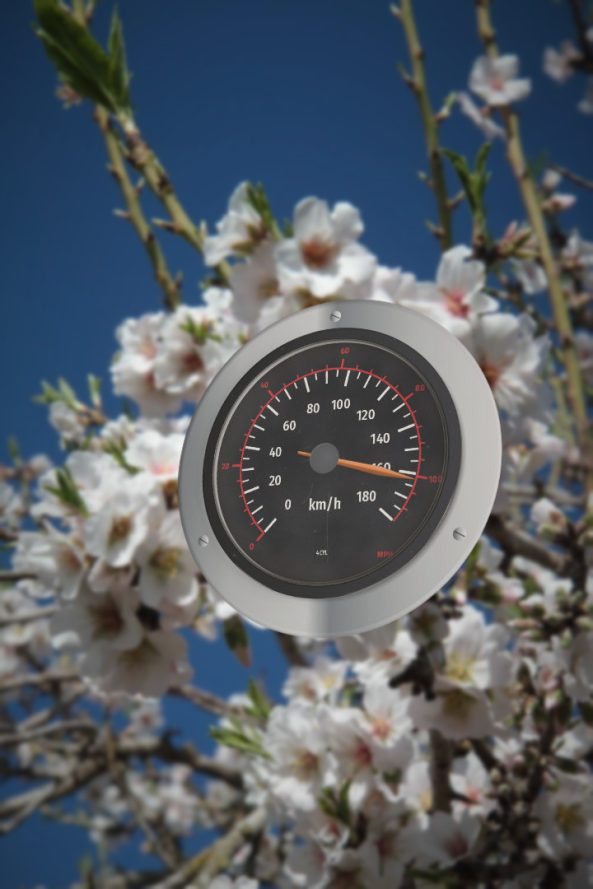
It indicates {"value": 162.5, "unit": "km/h"}
